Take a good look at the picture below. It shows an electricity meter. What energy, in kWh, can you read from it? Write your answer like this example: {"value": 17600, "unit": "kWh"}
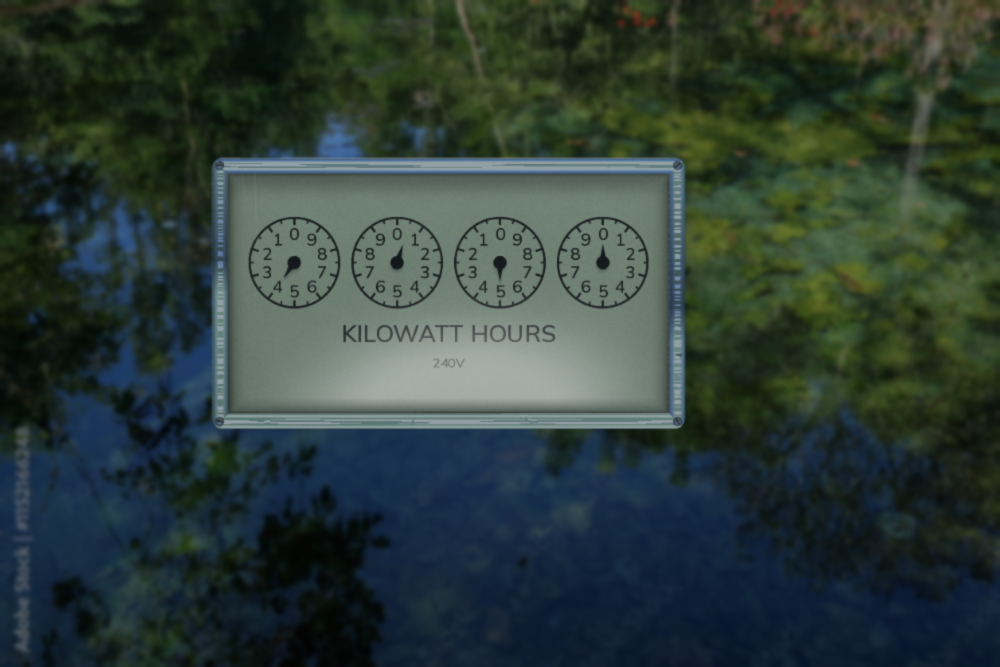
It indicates {"value": 4050, "unit": "kWh"}
